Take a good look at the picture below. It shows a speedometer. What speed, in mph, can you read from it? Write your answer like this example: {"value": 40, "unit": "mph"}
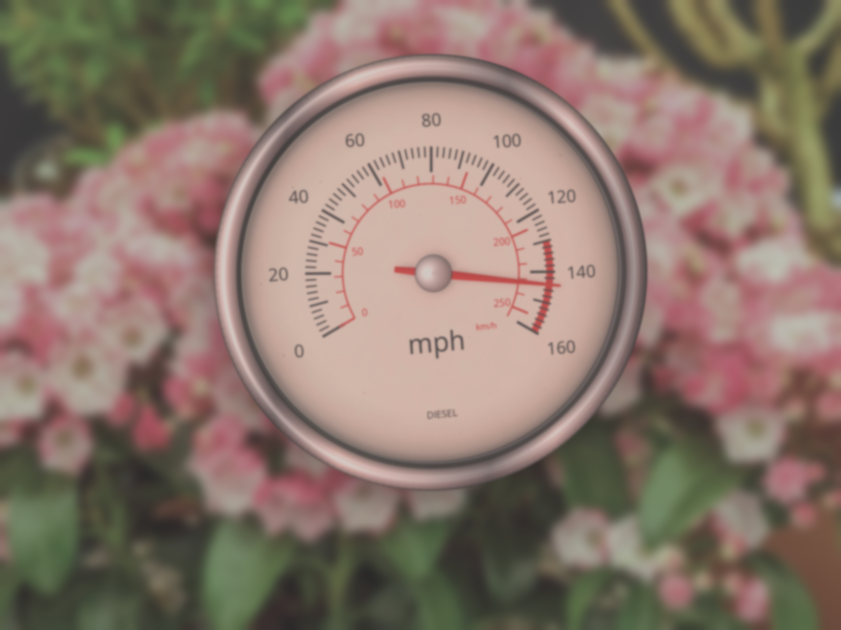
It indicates {"value": 144, "unit": "mph"}
